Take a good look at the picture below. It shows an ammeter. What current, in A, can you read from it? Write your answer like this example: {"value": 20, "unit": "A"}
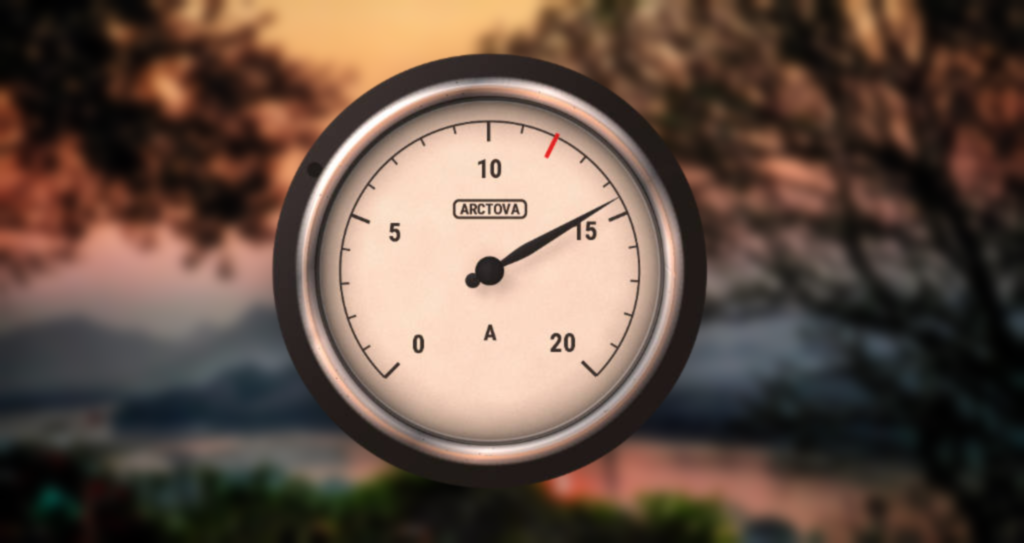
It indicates {"value": 14.5, "unit": "A"}
